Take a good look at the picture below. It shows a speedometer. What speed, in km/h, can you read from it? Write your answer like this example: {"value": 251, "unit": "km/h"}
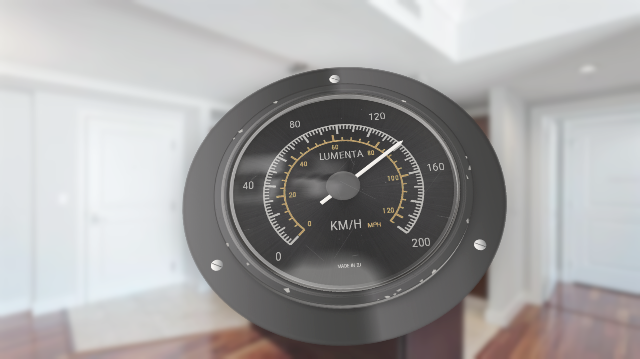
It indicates {"value": 140, "unit": "km/h"}
